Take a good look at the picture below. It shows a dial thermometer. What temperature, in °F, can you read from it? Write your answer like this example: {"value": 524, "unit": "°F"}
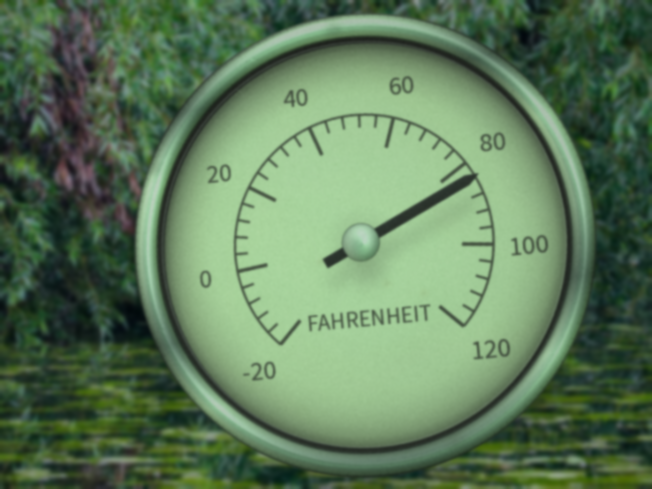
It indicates {"value": 84, "unit": "°F"}
